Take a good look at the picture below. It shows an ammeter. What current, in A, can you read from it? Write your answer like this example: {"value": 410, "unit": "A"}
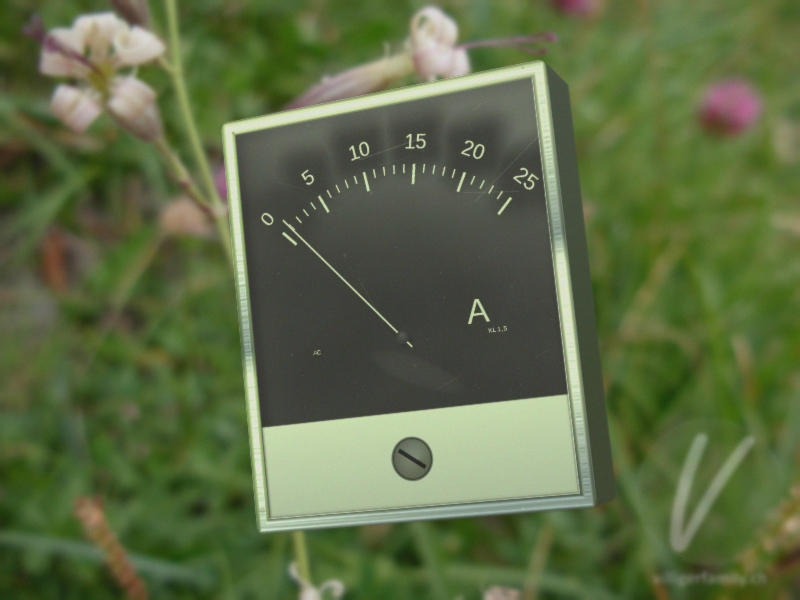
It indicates {"value": 1, "unit": "A"}
